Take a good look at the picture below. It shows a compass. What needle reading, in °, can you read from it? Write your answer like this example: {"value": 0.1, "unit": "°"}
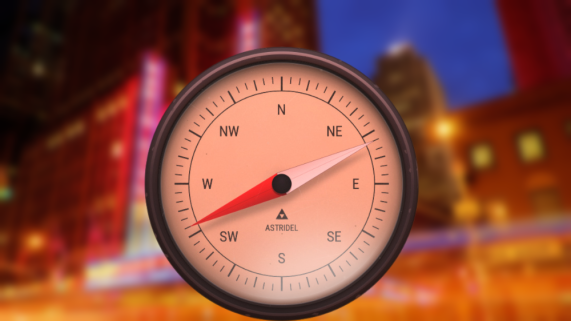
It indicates {"value": 245, "unit": "°"}
